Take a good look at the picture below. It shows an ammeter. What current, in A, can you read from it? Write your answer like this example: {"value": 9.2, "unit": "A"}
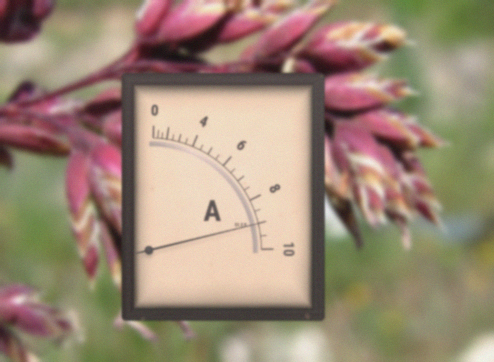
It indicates {"value": 9, "unit": "A"}
